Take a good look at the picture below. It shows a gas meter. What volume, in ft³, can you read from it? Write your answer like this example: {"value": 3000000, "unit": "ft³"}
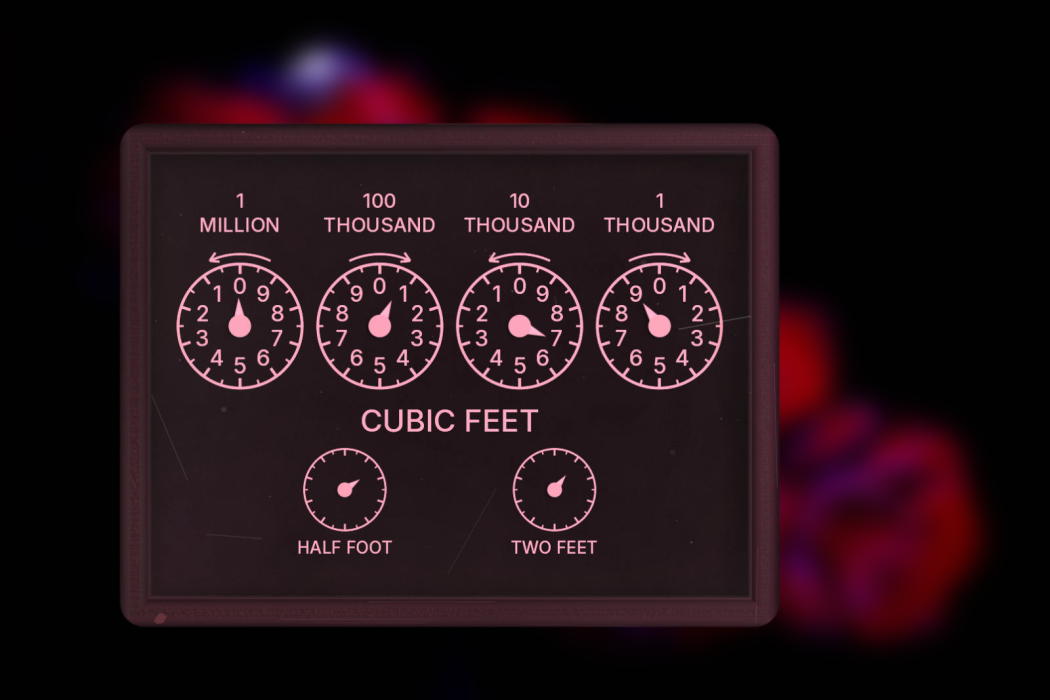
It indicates {"value": 6900, "unit": "ft³"}
